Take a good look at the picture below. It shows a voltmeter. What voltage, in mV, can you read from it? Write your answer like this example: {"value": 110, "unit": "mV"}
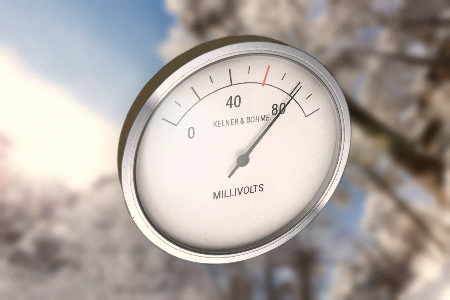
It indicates {"value": 80, "unit": "mV"}
